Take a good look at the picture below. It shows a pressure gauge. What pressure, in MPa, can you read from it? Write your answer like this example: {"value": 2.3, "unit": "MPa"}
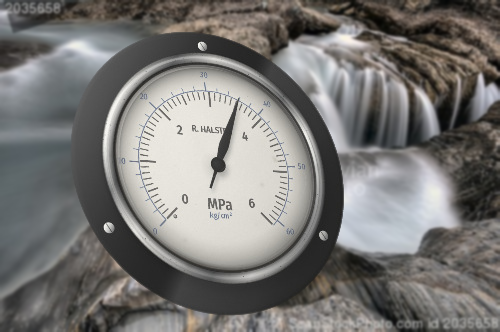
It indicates {"value": 3.5, "unit": "MPa"}
